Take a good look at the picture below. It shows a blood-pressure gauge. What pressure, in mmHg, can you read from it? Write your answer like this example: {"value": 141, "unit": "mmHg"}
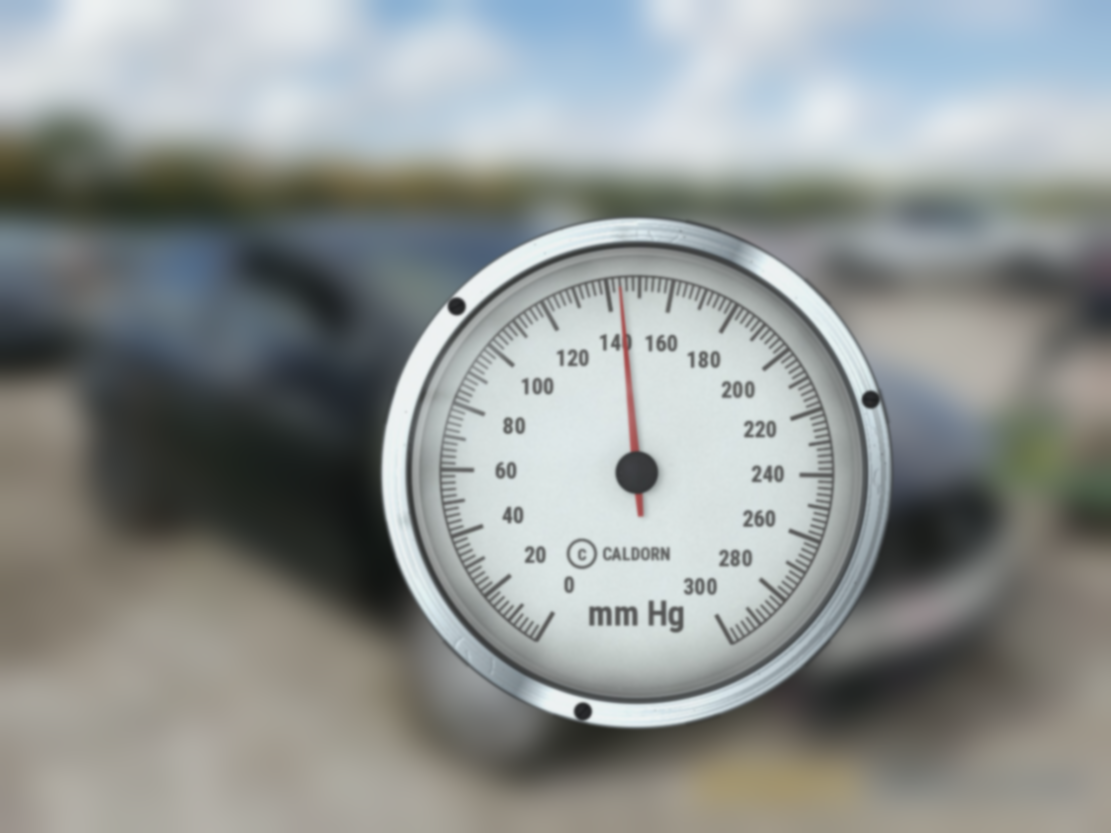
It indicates {"value": 144, "unit": "mmHg"}
